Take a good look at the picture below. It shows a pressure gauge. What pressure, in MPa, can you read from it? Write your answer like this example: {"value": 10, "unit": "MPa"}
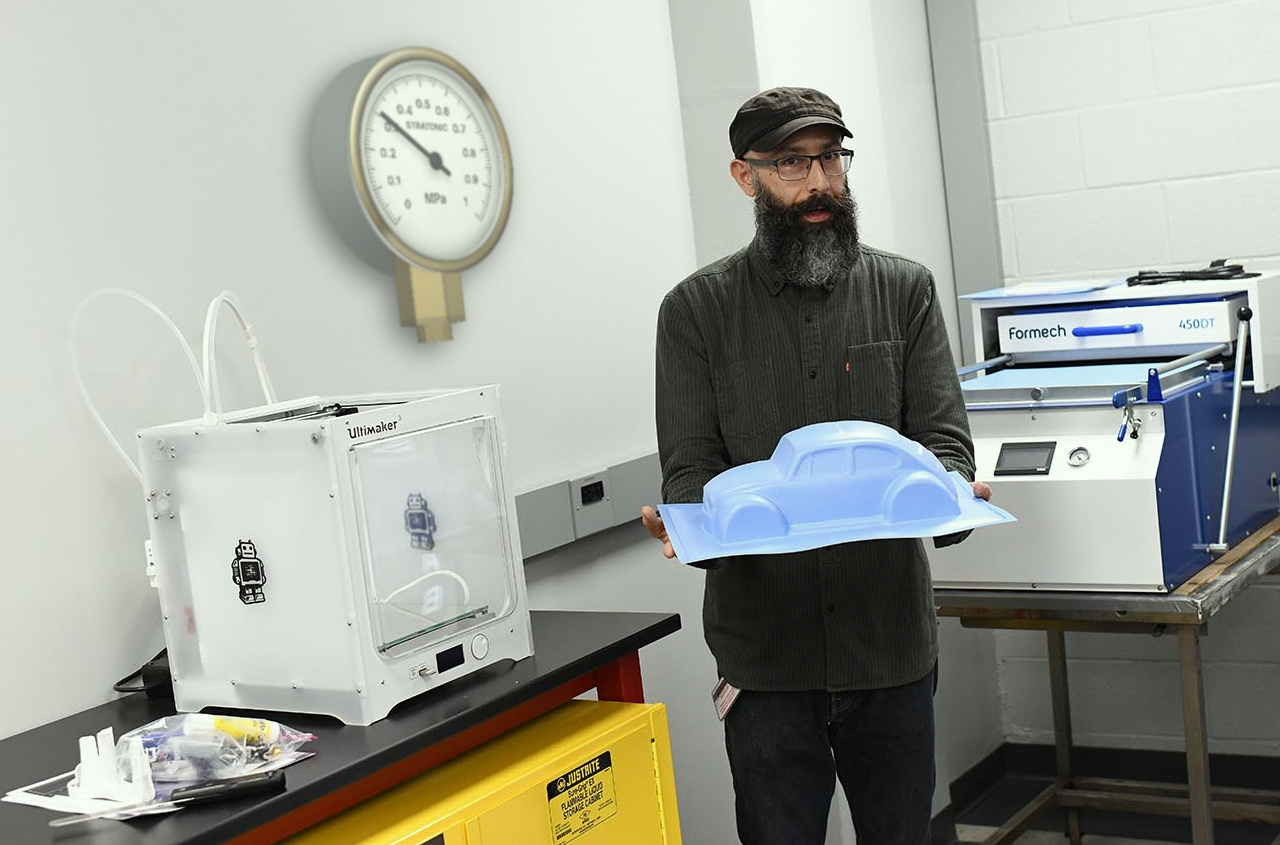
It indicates {"value": 0.3, "unit": "MPa"}
